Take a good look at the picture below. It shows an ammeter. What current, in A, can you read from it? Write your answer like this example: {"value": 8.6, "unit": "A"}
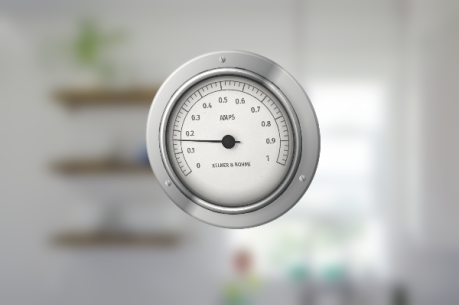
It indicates {"value": 0.16, "unit": "A"}
